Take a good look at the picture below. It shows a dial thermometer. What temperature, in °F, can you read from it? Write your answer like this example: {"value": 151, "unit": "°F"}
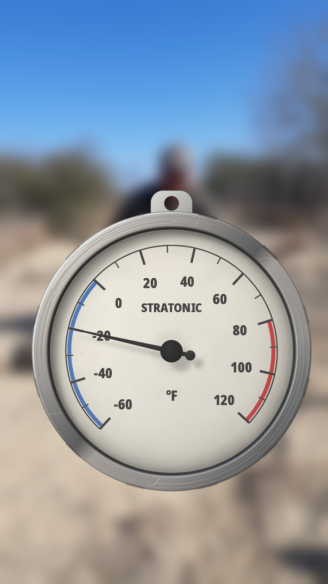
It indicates {"value": -20, "unit": "°F"}
